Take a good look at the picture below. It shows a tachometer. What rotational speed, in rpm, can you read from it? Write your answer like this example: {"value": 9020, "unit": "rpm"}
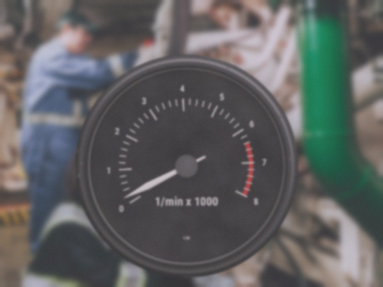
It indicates {"value": 200, "unit": "rpm"}
